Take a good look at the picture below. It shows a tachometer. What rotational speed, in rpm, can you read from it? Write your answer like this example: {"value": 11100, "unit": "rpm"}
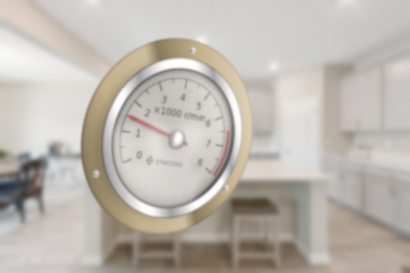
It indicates {"value": 1500, "unit": "rpm"}
